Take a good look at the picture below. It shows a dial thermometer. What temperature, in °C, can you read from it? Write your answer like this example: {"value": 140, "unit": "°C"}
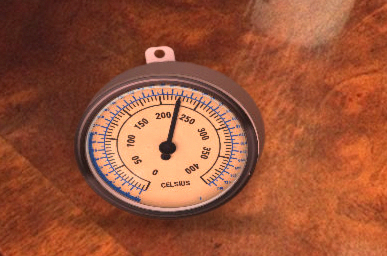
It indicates {"value": 225, "unit": "°C"}
